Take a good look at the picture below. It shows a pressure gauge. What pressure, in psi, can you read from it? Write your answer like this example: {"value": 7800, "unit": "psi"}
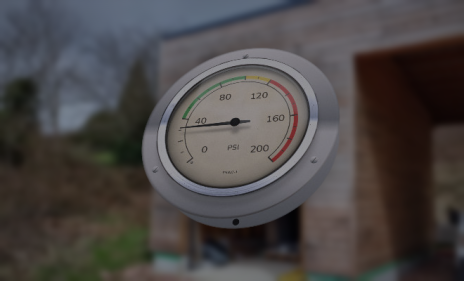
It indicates {"value": 30, "unit": "psi"}
